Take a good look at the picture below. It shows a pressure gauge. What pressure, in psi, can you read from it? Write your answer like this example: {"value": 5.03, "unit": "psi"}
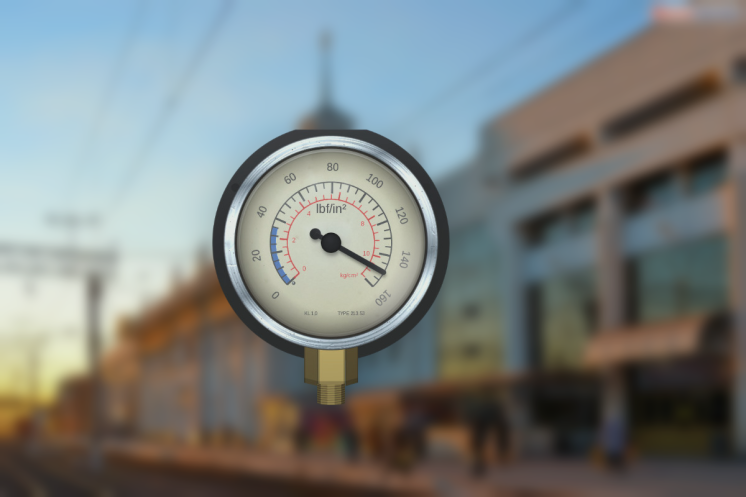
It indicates {"value": 150, "unit": "psi"}
